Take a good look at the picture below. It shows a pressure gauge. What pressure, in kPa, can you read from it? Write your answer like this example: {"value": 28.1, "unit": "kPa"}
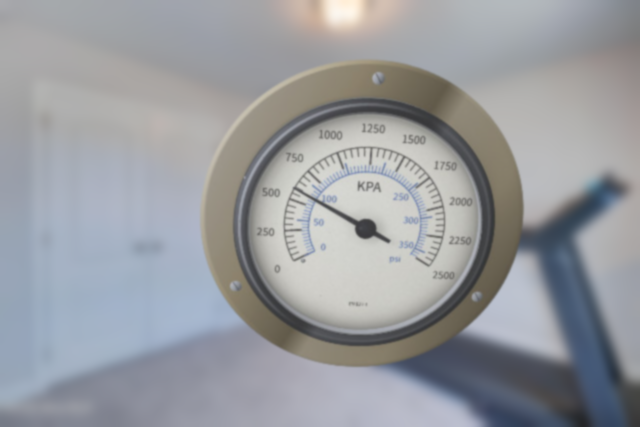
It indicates {"value": 600, "unit": "kPa"}
